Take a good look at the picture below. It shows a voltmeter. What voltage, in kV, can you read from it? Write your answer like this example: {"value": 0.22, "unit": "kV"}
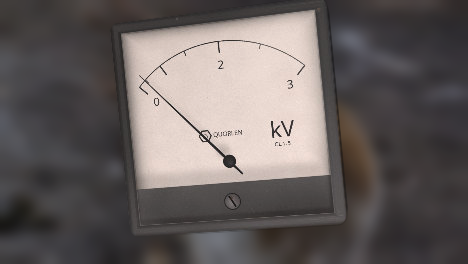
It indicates {"value": 0.5, "unit": "kV"}
